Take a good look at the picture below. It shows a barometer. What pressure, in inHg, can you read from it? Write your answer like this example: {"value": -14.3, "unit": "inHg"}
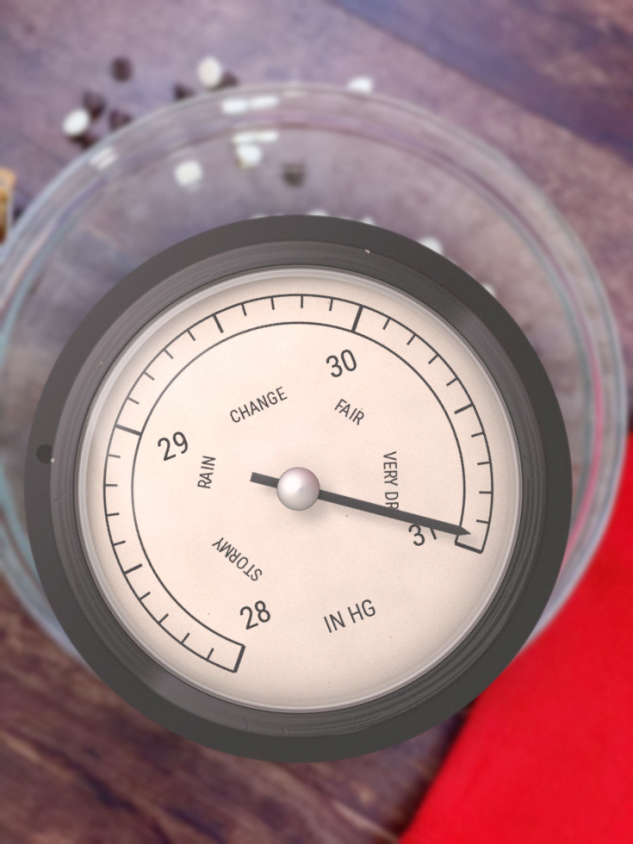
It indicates {"value": 30.95, "unit": "inHg"}
